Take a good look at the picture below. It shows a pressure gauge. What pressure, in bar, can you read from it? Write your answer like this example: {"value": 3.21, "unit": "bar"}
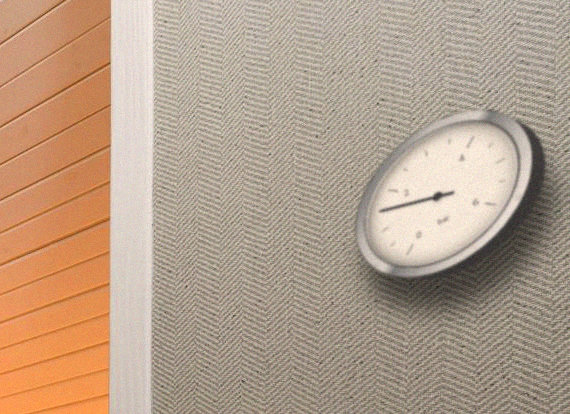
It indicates {"value": 1.5, "unit": "bar"}
